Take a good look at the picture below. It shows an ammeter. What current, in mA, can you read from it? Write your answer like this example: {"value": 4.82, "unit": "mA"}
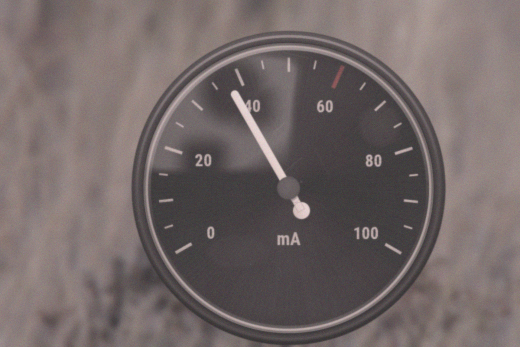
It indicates {"value": 37.5, "unit": "mA"}
